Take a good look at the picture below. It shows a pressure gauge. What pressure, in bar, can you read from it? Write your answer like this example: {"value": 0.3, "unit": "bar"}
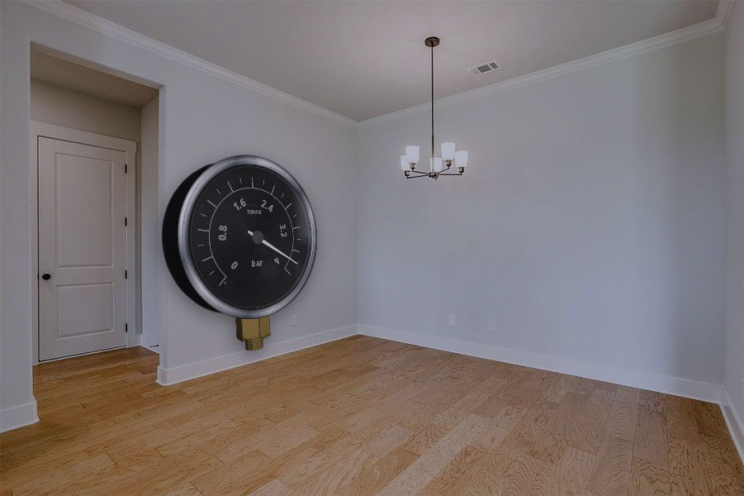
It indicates {"value": 3.8, "unit": "bar"}
